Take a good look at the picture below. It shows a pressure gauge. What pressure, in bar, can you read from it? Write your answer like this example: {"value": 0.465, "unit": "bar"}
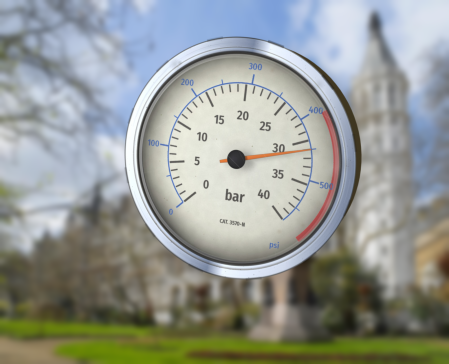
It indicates {"value": 31, "unit": "bar"}
